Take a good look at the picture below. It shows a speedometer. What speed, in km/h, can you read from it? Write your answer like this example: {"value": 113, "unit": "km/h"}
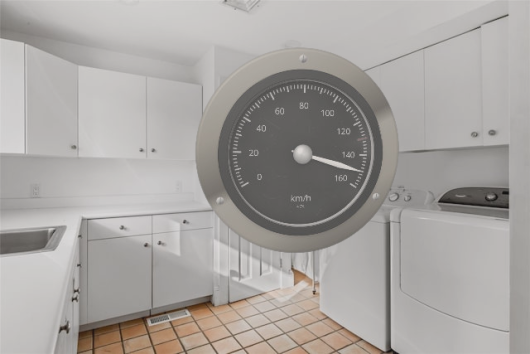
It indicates {"value": 150, "unit": "km/h"}
